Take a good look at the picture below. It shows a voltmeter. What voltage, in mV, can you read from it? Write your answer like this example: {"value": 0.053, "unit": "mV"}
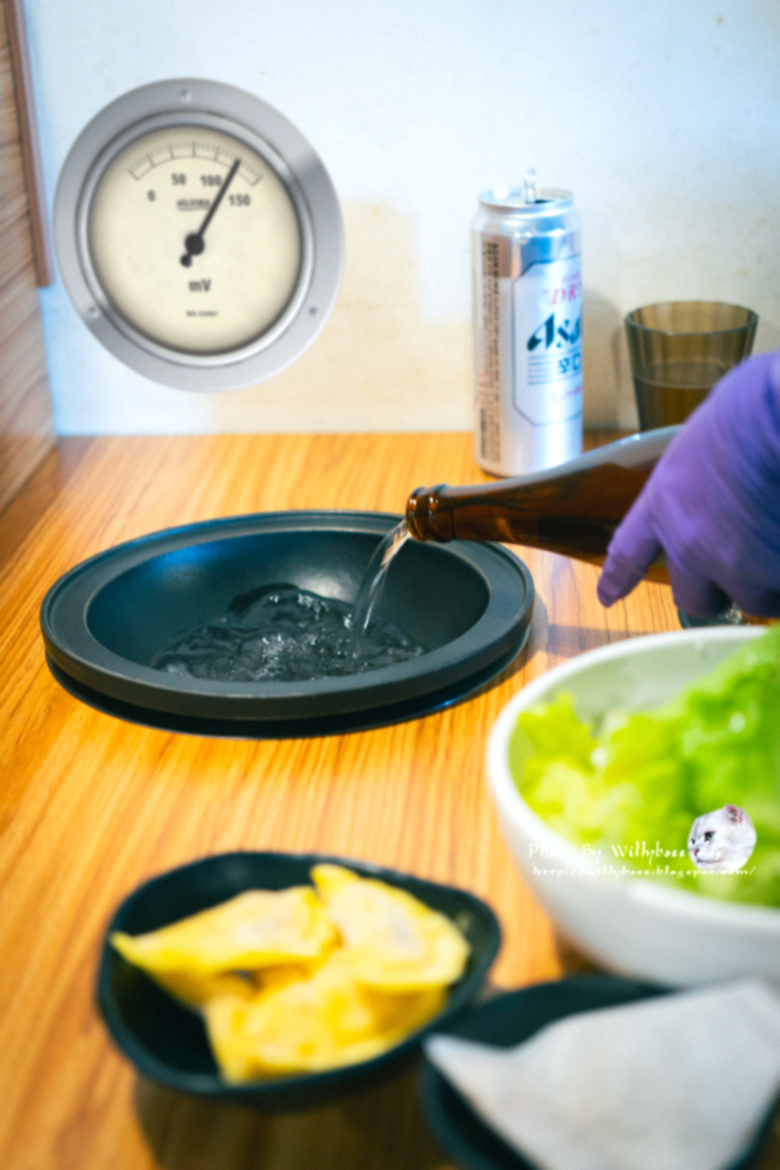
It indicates {"value": 125, "unit": "mV"}
